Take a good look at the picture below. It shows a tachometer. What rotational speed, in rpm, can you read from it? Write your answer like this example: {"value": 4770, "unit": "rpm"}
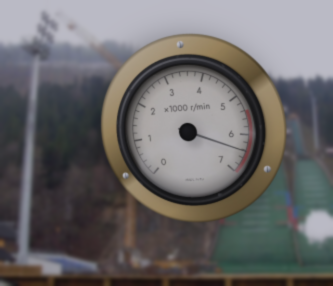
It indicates {"value": 6400, "unit": "rpm"}
